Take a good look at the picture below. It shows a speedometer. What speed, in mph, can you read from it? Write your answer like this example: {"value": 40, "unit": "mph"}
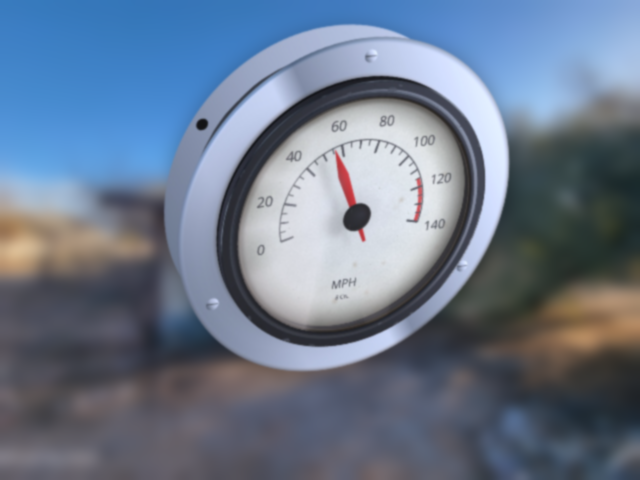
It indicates {"value": 55, "unit": "mph"}
